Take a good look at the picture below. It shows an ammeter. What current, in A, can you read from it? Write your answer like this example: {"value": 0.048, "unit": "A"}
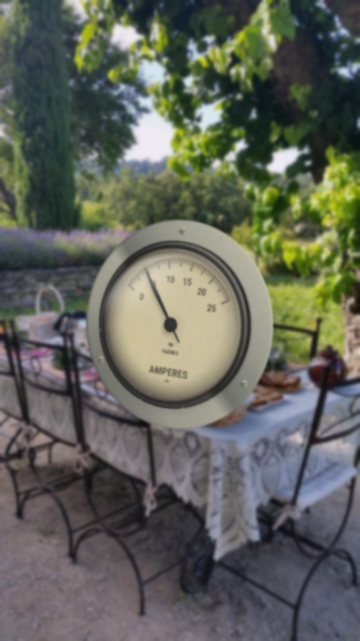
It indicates {"value": 5, "unit": "A"}
